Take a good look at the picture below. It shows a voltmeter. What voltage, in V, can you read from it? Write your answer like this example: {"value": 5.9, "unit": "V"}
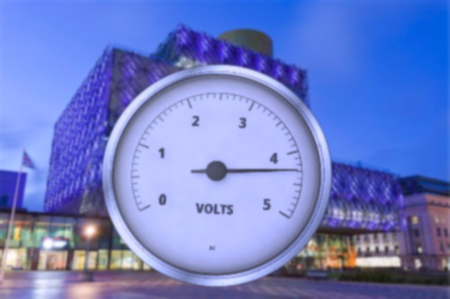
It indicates {"value": 4.3, "unit": "V"}
